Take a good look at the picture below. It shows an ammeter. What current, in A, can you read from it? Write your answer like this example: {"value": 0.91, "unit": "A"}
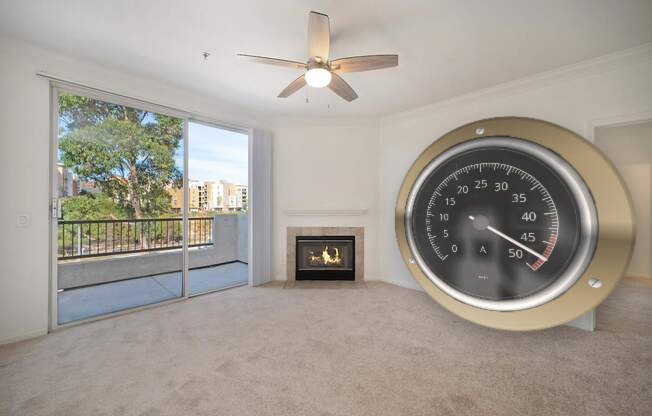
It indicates {"value": 47.5, "unit": "A"}
